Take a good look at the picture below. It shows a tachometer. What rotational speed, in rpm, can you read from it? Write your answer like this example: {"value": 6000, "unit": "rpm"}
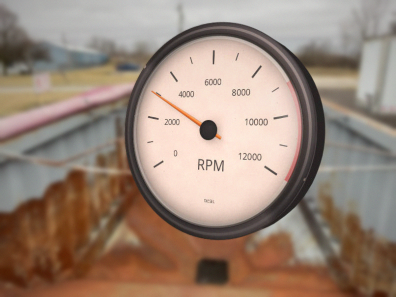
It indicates {"value": 3000, "unit": "rpm"}
